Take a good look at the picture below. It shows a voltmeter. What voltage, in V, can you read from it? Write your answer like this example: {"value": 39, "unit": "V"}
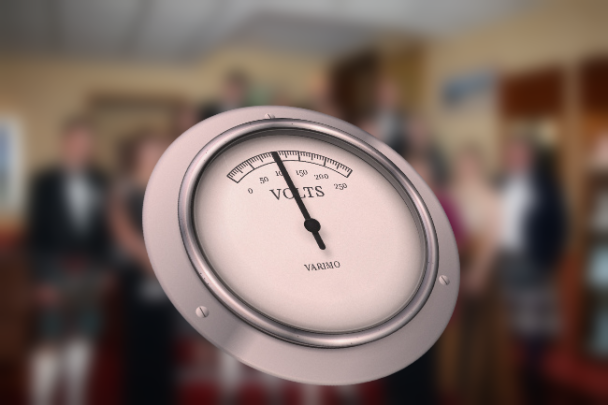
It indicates {"value": 100, "unit": "V"}
